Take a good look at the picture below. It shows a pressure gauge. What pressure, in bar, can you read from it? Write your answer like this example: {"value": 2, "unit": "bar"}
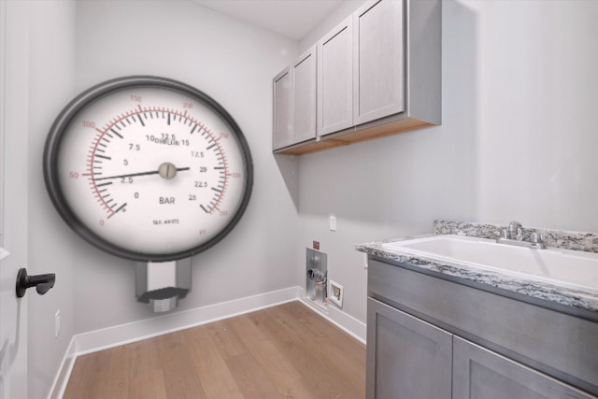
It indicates {"value": 3, "unit": "bar"}
